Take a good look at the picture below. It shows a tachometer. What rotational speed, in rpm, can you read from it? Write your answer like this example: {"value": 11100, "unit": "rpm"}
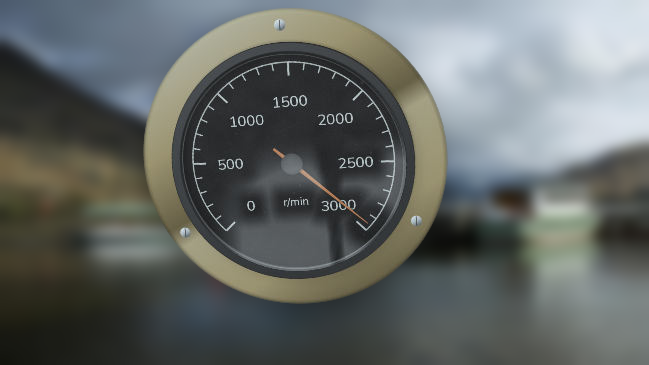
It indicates {"value": 2950, "unit": "rpm"}
